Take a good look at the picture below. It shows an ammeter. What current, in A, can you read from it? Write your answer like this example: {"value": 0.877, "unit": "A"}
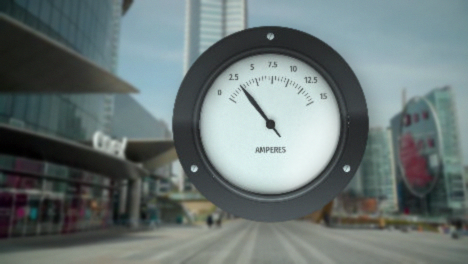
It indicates {"value": 2.5, "unit": "A"}
